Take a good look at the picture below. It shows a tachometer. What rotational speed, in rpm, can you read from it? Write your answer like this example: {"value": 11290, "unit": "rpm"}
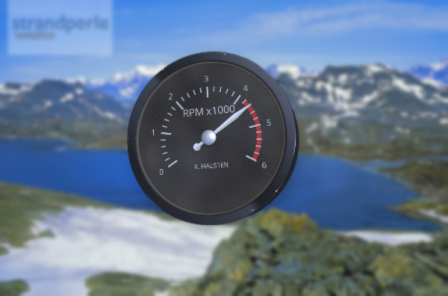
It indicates {"value": 4400, "unit": "rpm"}
